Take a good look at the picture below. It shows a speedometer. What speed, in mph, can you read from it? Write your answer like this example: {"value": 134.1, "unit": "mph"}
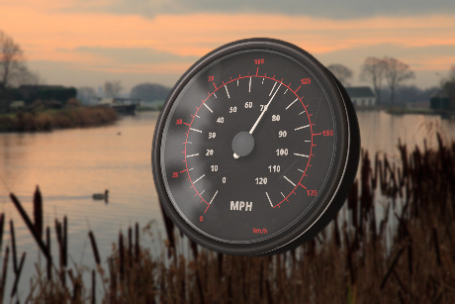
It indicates {"value": 72.5, "unit": "mph"}
